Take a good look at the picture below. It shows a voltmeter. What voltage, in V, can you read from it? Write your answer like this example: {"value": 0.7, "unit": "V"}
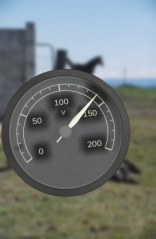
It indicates {"value": 140, "unit": "V"}
